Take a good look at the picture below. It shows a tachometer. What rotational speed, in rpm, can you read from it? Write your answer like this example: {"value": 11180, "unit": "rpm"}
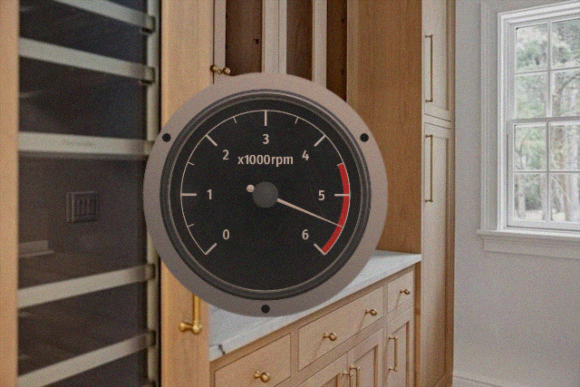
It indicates {"value": 5500, "unit": "rpm"}
